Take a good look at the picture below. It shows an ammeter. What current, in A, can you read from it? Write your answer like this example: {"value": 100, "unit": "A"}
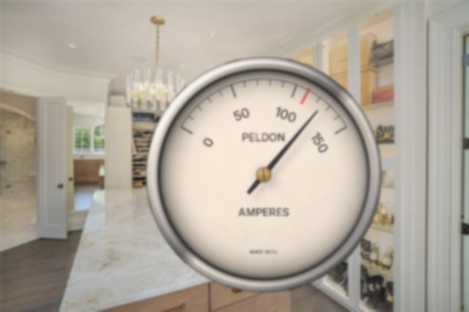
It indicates {"value": 125, "unit": "A"}
